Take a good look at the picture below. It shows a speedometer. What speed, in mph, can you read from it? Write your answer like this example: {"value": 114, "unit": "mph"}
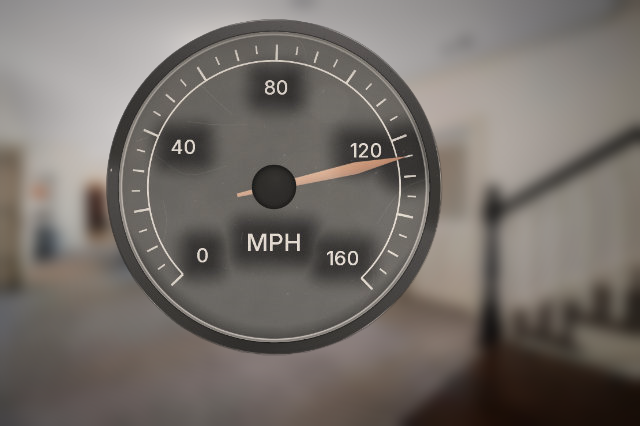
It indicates {"value": 125, "unit": "mph"}
